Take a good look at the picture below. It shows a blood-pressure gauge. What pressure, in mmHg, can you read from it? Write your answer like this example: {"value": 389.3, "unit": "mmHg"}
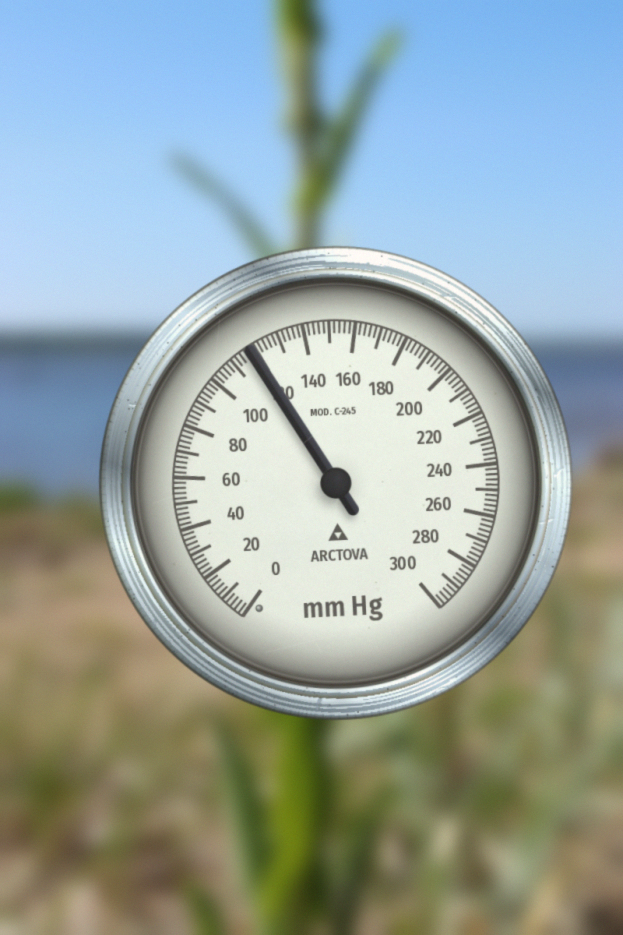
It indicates {"value": 118, "unit": "mmHg"}
